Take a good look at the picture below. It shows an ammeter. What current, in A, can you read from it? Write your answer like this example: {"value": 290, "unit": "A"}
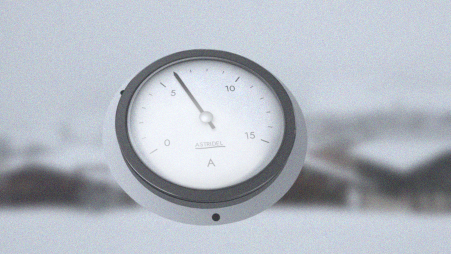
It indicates {"value": 6, "unit": "A"}
